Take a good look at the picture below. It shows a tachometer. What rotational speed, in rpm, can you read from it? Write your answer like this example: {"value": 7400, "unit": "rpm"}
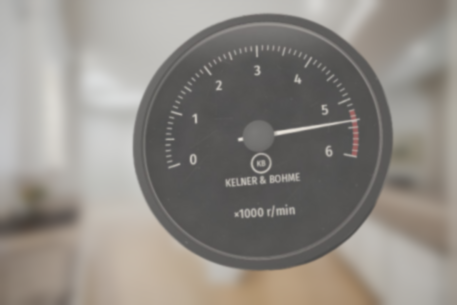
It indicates {"value": 5400, "unit": "rpm"}
